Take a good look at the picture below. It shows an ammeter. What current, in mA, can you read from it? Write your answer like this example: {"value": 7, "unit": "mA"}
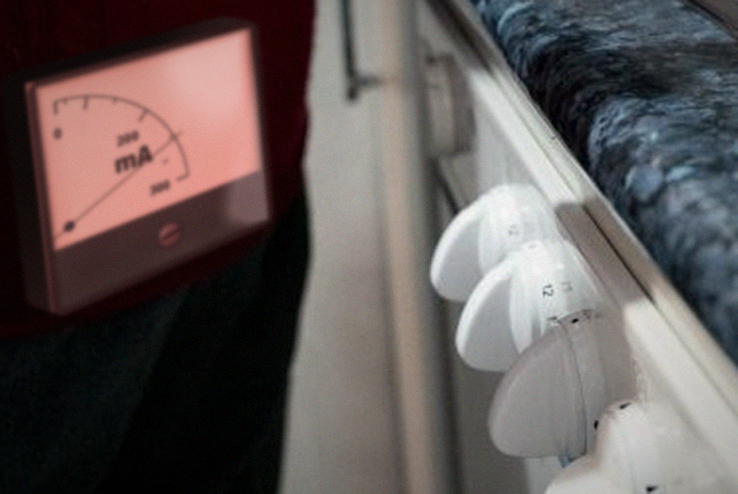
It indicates {"value": 250, "unit": "mA"}
